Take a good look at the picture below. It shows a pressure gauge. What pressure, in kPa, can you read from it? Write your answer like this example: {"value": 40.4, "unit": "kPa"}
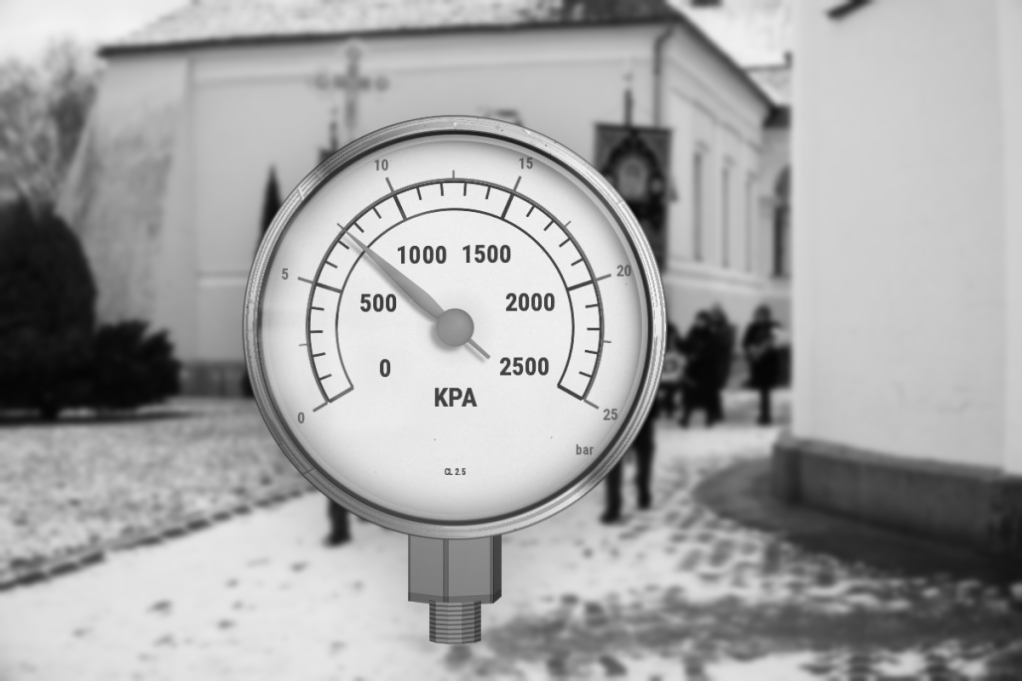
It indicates {"value": 750, "unit": "kPa"}
